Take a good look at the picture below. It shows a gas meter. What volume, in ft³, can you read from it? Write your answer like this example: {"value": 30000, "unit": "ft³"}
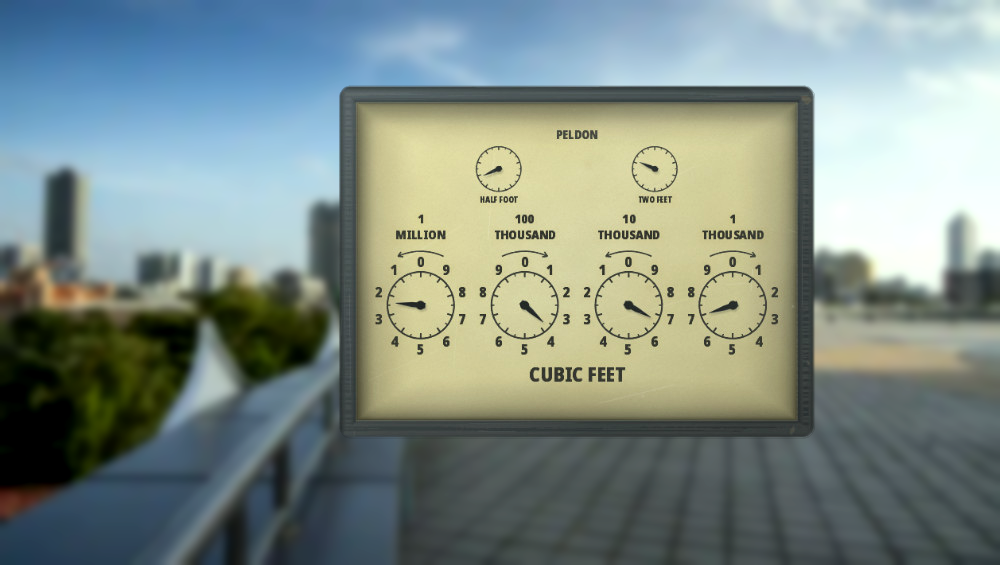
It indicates {"value": 236700, "unit": "ft³"}
